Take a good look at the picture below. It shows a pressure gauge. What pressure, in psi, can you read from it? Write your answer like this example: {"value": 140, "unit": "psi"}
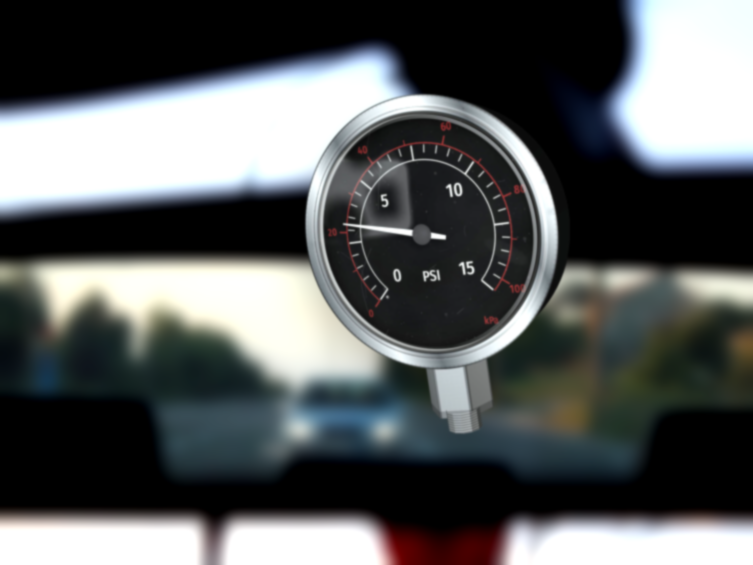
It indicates {"value": 3.25, "unit": "psi"}
